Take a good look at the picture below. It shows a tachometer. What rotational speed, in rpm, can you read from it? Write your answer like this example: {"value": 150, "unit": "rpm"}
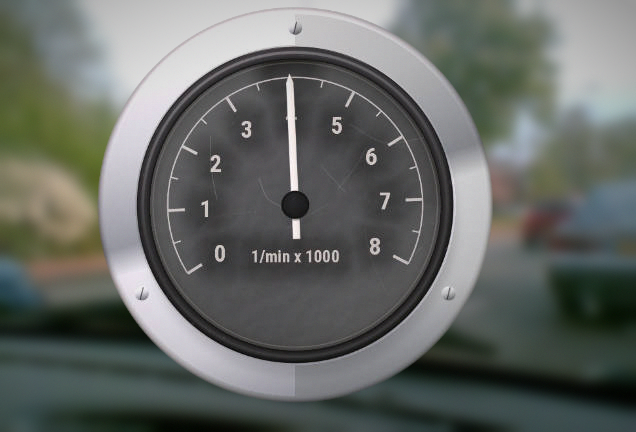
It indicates {"value": 4000, "unit": "rpm"}
